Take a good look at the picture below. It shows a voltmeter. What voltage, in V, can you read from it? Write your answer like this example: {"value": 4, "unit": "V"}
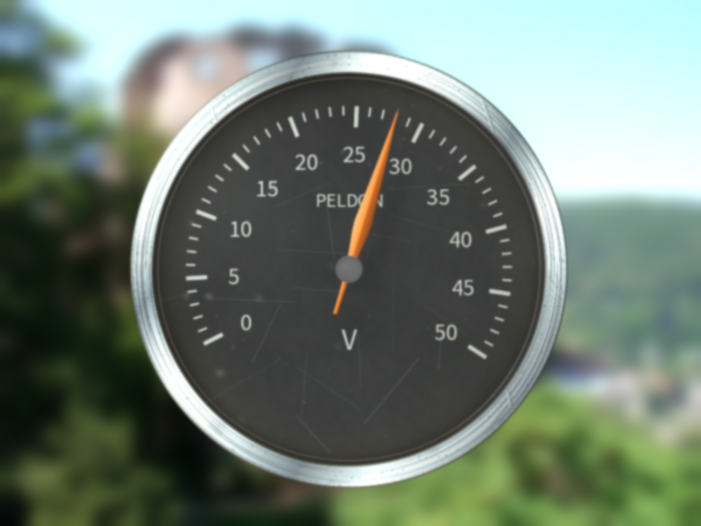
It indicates {"value": 28, "unit": "V"}
